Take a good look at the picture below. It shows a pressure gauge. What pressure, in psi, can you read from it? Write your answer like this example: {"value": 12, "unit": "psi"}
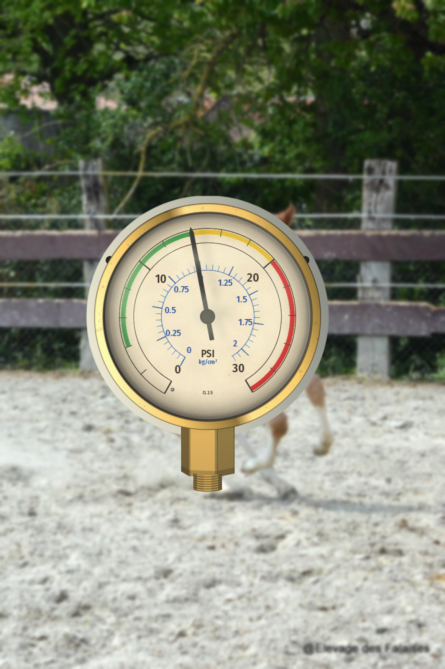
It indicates {"value": 14, "unit": "psi"}
